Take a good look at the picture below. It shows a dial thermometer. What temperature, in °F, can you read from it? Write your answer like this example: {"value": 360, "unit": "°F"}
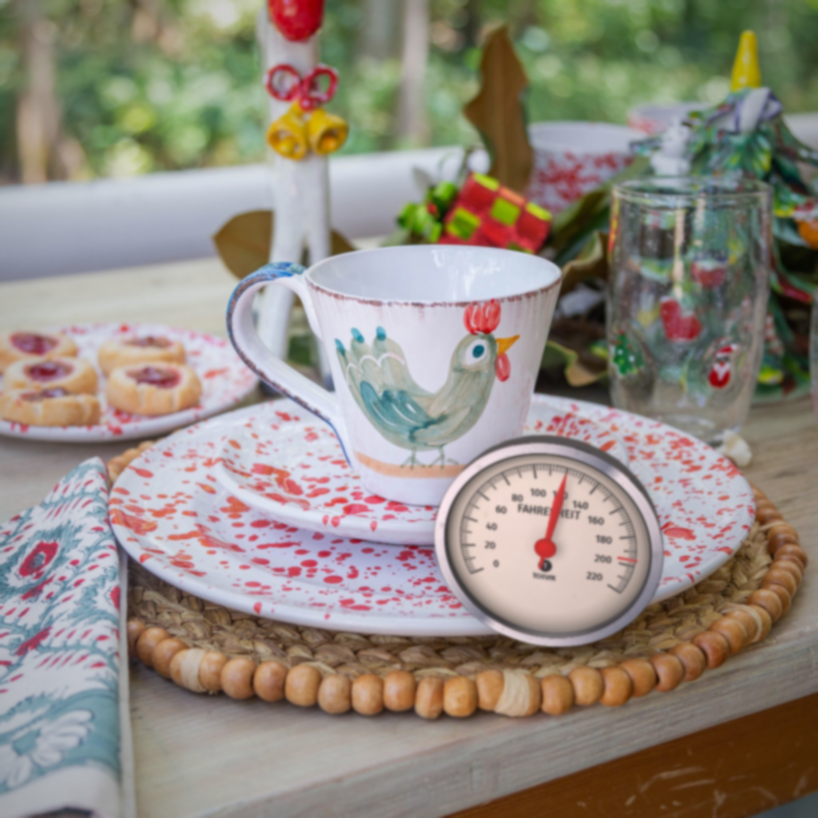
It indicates {"value": 120, "unit": "°F"}
